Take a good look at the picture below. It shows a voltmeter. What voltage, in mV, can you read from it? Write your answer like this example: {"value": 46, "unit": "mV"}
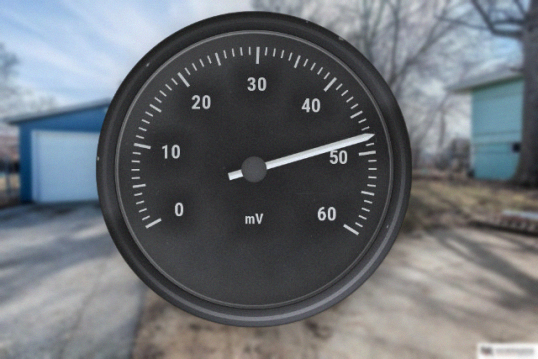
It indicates {"value": 48, "unit": "mV"}
